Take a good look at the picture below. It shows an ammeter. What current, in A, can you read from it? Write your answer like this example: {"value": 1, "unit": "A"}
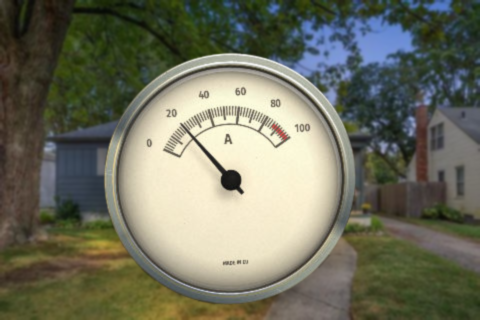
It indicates {"value": 20, "unit": "A"}
